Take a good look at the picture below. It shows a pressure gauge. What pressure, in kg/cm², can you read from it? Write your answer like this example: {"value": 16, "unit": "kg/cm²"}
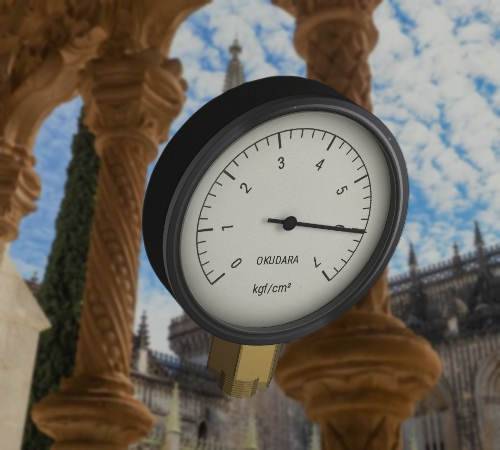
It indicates {"value": 6, "unit": "kg/cm²"}
